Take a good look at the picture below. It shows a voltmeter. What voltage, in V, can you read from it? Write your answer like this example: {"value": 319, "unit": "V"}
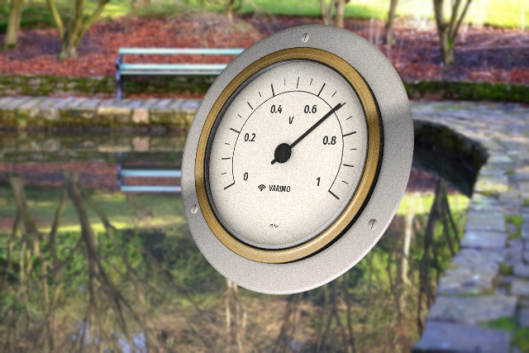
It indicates {"value": 0.7, "unit": "V"}
